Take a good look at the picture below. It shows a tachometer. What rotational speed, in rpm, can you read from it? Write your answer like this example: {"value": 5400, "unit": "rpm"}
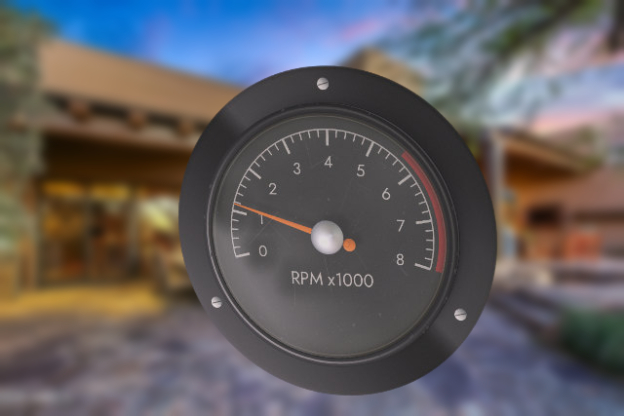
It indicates {"value": 1200, "unit": "rpm"}
